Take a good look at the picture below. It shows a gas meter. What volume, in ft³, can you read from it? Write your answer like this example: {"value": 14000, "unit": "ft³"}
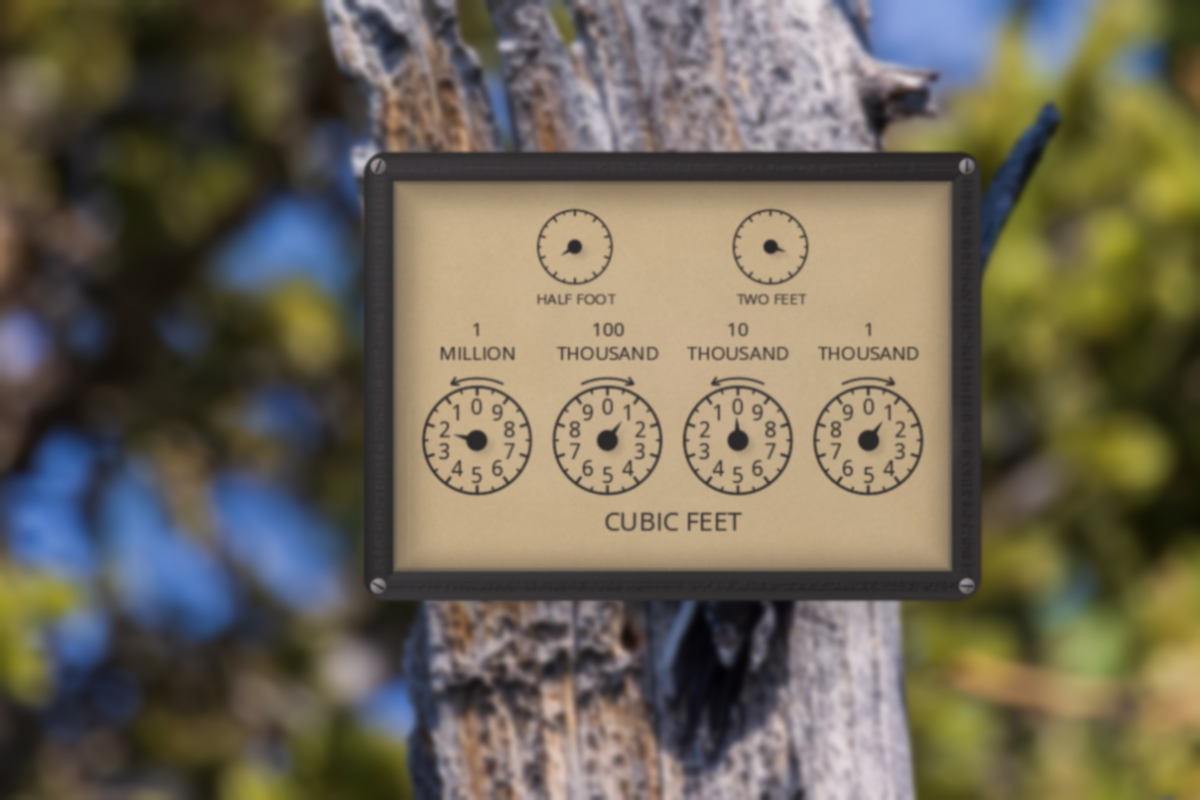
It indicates {"value": 210100, "unit": "ft³"}
